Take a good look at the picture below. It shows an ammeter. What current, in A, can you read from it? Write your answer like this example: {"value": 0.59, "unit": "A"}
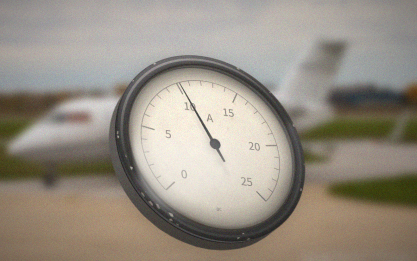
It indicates {"value": 10, "unit": "A"}
